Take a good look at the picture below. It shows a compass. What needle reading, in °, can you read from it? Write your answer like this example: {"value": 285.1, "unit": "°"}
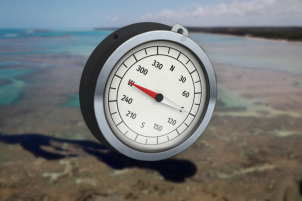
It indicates {"value": 270, "unit": "°"}
